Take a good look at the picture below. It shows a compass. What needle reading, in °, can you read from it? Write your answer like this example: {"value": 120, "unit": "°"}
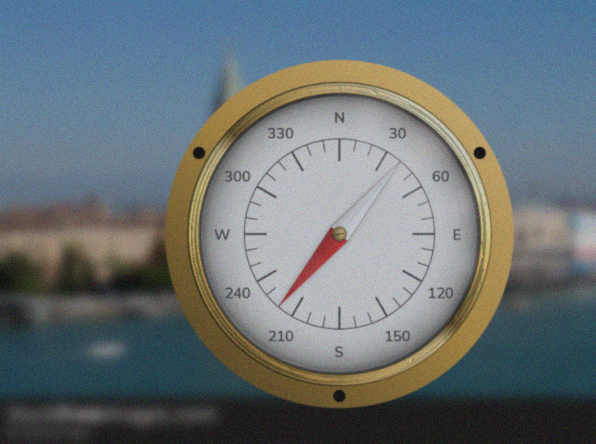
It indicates {"value": 220, "unit": "°"}
